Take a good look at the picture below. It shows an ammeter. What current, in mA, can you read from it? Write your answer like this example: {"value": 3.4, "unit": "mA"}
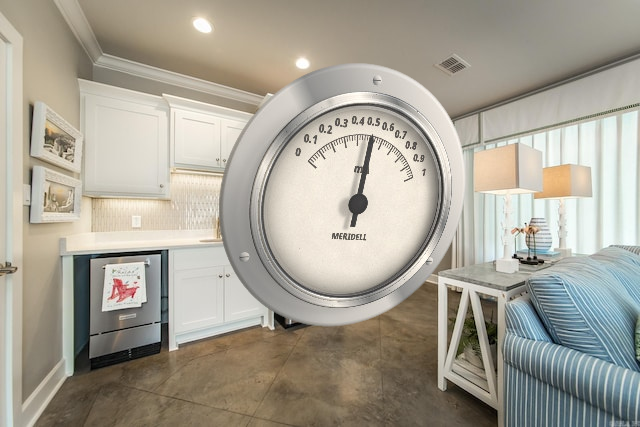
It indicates {"value": 0.5, "unit": "mA"}
